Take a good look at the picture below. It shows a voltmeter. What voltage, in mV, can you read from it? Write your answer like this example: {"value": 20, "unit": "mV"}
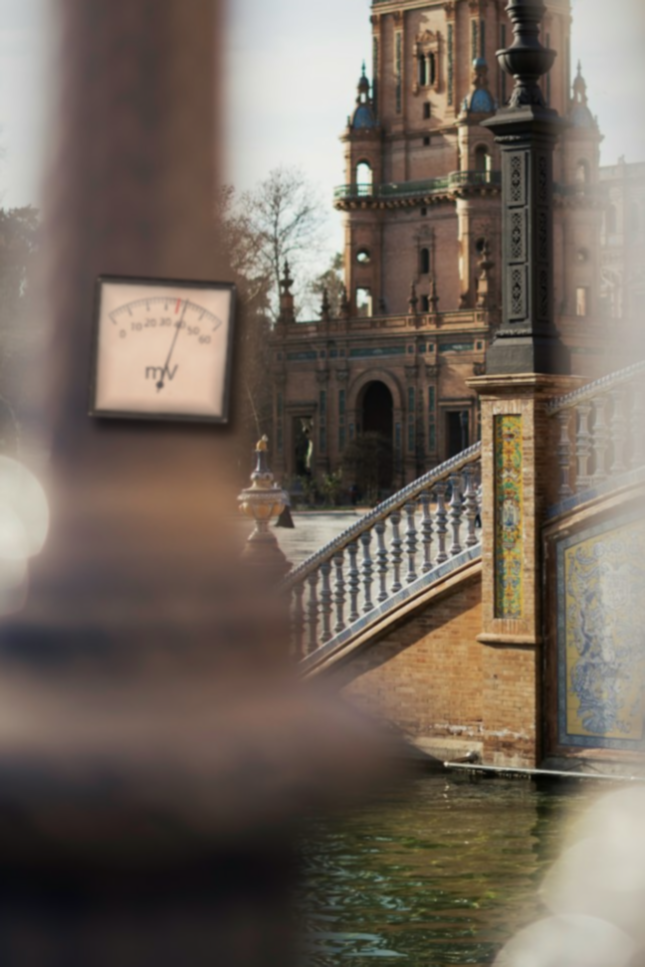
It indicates {"value": 40, "unit": "mV"}
